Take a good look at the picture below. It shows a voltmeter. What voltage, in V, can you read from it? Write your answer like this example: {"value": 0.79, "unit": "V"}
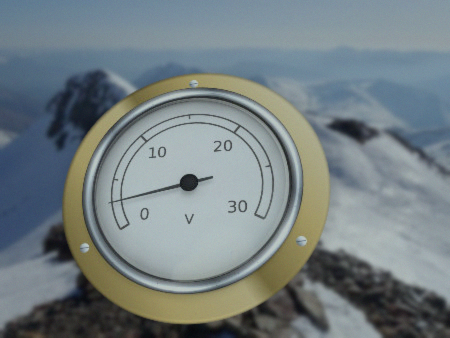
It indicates {"value": 2.5, "unit": "V"}
